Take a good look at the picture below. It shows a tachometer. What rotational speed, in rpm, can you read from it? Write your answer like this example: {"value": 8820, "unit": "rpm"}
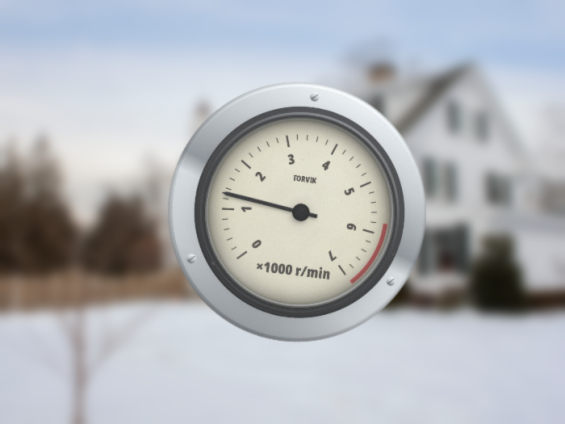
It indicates {"value": 1300, "unit": "rpm"}
